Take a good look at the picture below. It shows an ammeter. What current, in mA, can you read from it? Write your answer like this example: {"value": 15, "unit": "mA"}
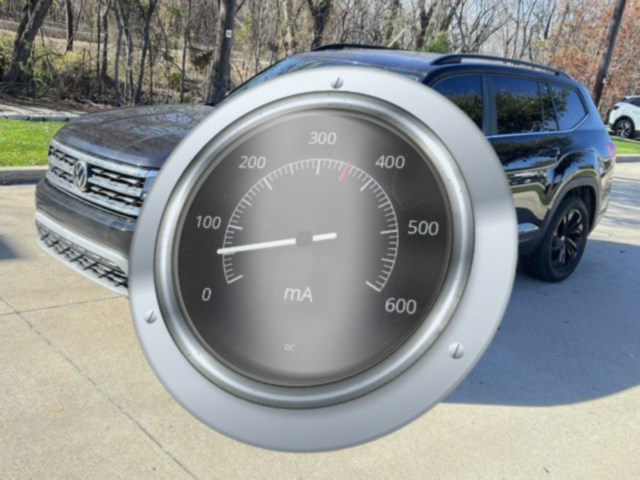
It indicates {"value": 50, "unit": "mA"}
